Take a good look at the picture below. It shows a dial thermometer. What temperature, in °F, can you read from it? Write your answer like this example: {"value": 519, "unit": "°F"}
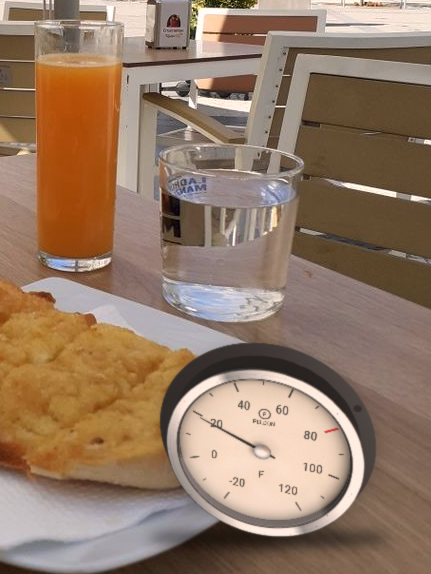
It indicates {"value": 20, "unit": "°F"}
